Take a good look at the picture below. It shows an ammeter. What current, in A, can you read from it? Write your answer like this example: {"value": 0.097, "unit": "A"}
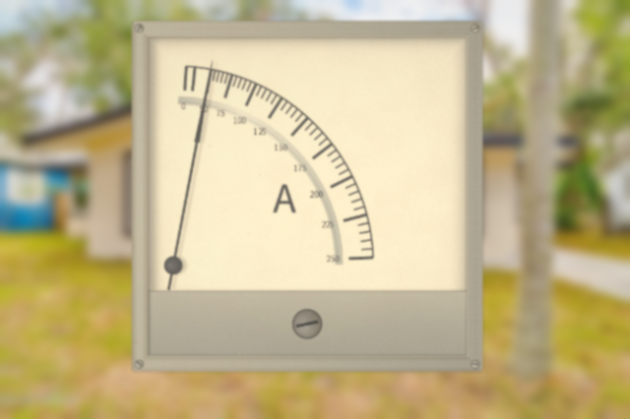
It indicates {"value": 50, "unit": "A"}
